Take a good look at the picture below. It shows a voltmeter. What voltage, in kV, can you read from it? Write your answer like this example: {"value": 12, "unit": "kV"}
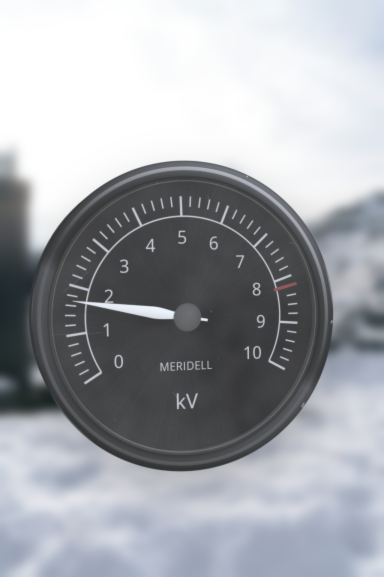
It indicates {"value": 1.7, "unit": "kV"}
